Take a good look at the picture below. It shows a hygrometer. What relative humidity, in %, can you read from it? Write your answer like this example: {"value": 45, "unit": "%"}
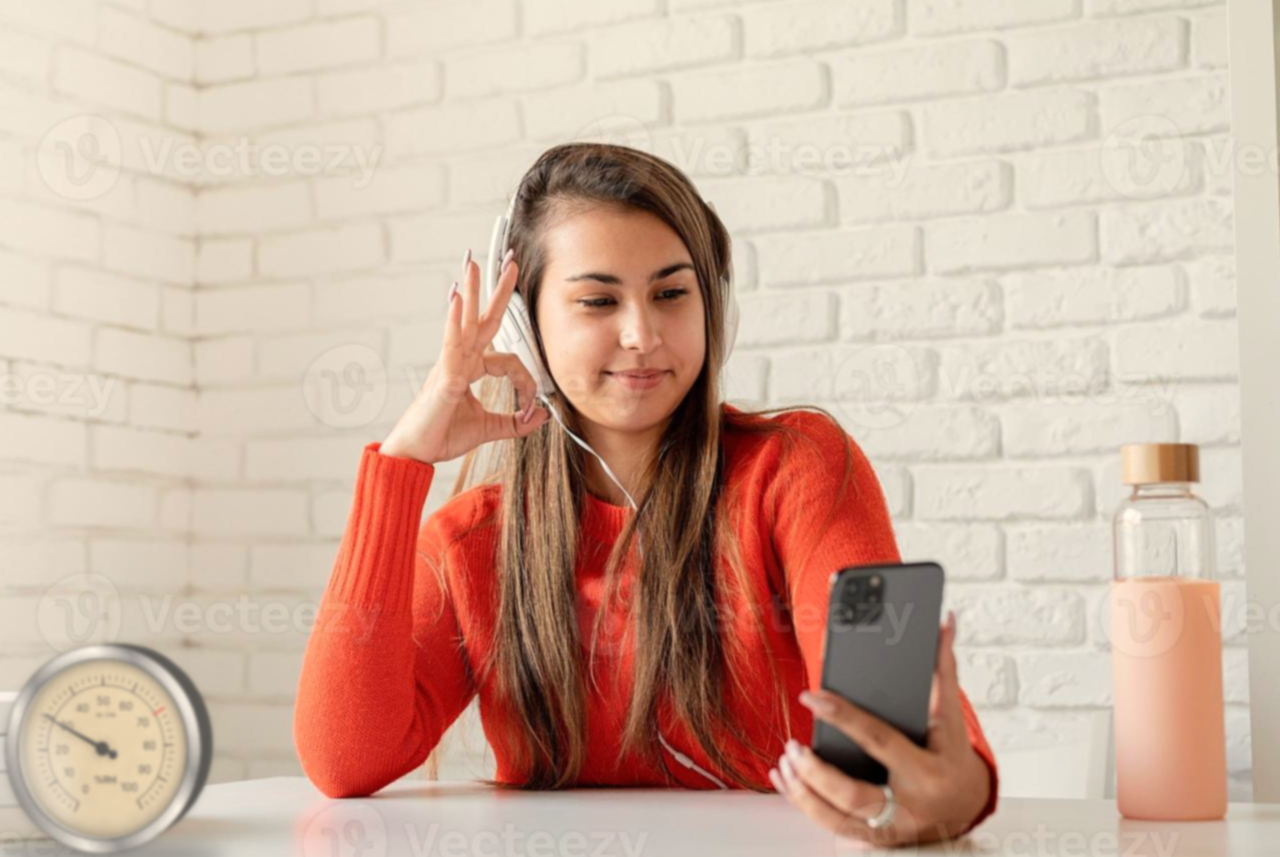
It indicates {"value": 30, "unit": "%"}
